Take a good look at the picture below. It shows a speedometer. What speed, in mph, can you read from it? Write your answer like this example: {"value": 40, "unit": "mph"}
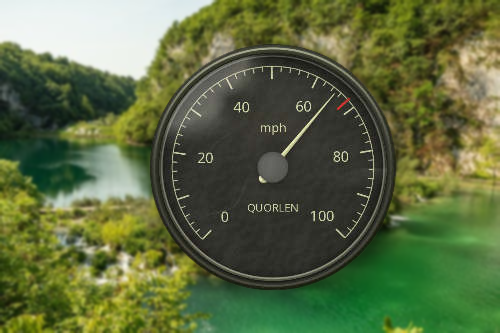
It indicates {"value": 65, "unit": "mph"}
